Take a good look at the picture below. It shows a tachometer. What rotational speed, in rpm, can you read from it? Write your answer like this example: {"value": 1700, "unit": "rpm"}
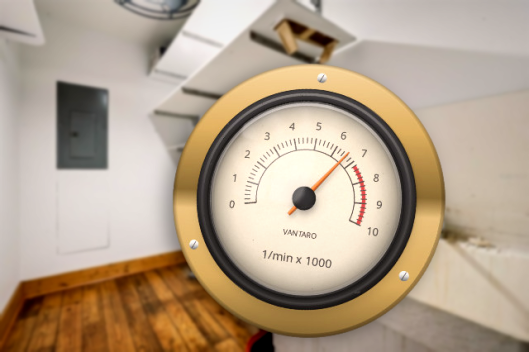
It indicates {"value": 6600, "unit": "rpm"}
